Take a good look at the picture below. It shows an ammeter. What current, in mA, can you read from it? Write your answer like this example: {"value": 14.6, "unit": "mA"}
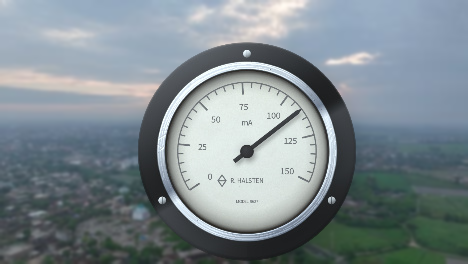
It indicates {"value": 110, "unit": "mA"}
